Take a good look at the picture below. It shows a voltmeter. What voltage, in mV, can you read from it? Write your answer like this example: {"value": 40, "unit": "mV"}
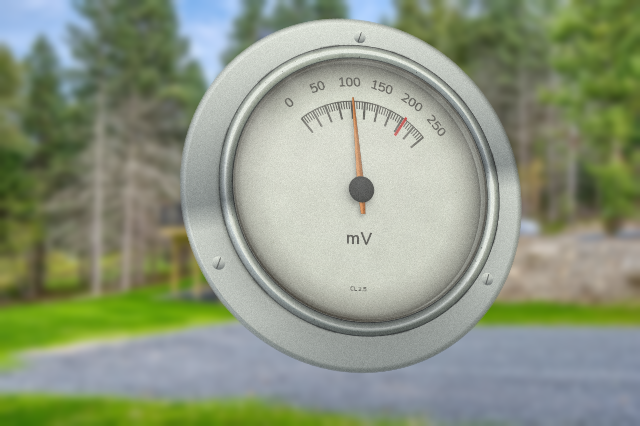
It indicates {"value": 100, "unit": "mV"}
